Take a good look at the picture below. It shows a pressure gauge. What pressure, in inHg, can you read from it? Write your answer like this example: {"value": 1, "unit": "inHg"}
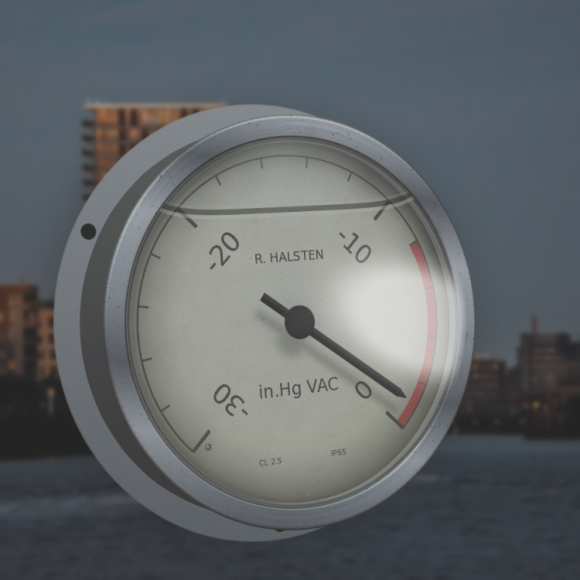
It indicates {"value": -1, "unit": "inHg"}
